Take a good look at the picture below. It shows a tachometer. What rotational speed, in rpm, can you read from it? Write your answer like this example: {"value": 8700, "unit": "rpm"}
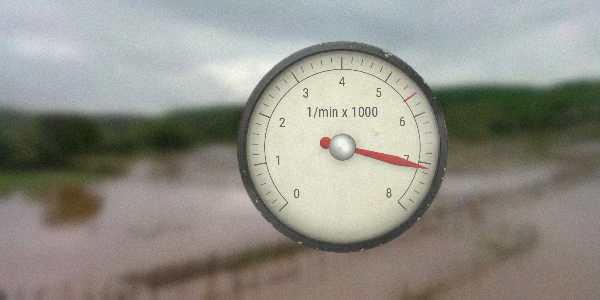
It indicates {"value": 7100, "unit": "rpm"}
